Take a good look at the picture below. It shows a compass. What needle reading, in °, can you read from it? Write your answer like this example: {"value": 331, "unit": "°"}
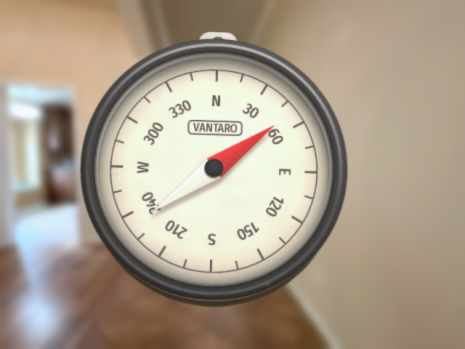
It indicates {"value": 52.5, "unit": "°"}
